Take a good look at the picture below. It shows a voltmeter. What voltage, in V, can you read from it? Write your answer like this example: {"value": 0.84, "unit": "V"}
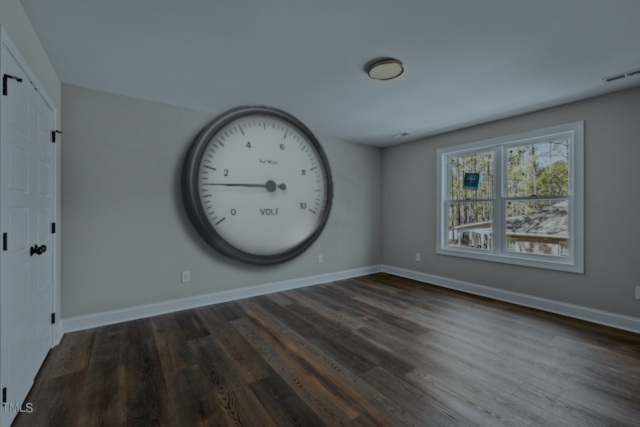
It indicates {"value": 1.4, "unit": "V"}
